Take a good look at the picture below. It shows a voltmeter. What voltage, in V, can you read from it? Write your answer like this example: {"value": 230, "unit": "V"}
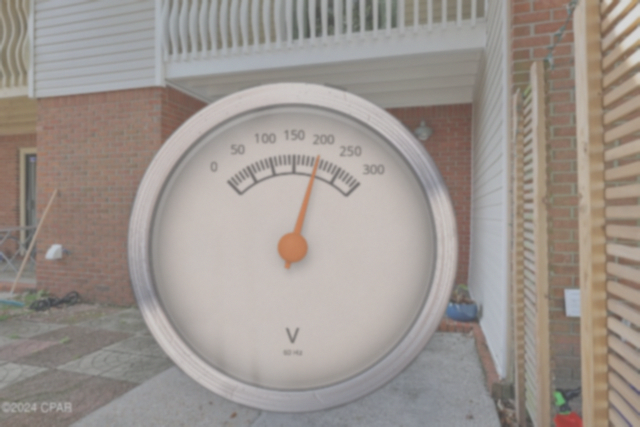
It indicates {"value": 200, "unit": "V"}
